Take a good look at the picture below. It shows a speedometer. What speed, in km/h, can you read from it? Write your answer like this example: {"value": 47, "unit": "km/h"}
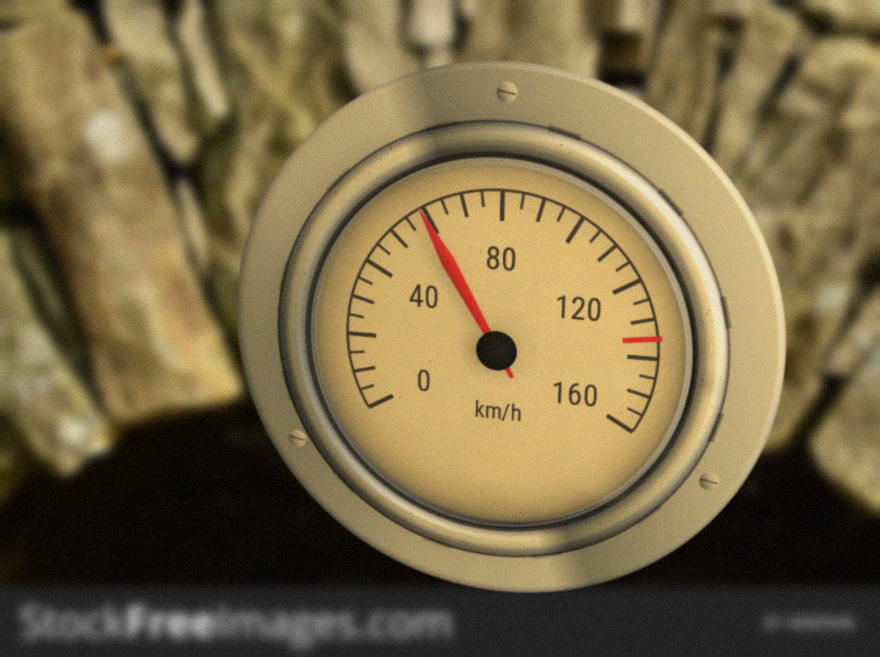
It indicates {"value": 60, "unit": "km/h"}
